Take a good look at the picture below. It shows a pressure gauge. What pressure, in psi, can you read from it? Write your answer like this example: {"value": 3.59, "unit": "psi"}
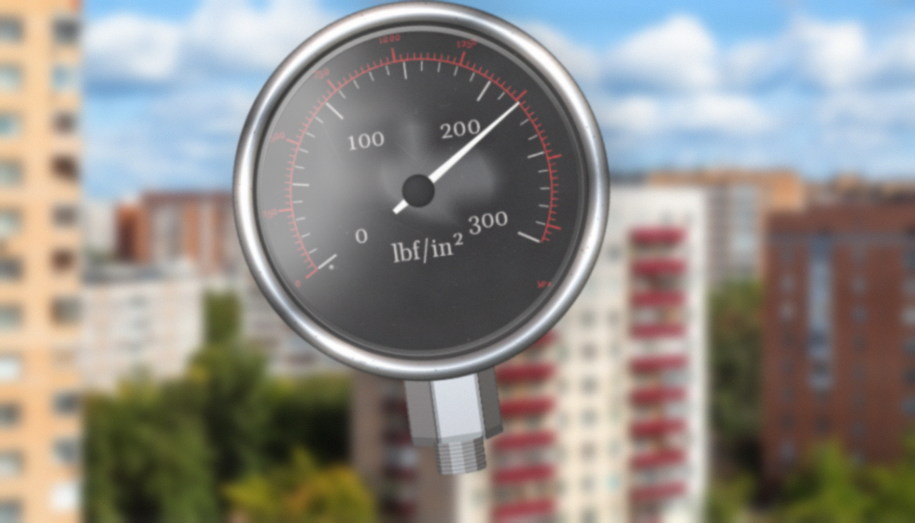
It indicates {"value": 220, "unit": "psi"}
